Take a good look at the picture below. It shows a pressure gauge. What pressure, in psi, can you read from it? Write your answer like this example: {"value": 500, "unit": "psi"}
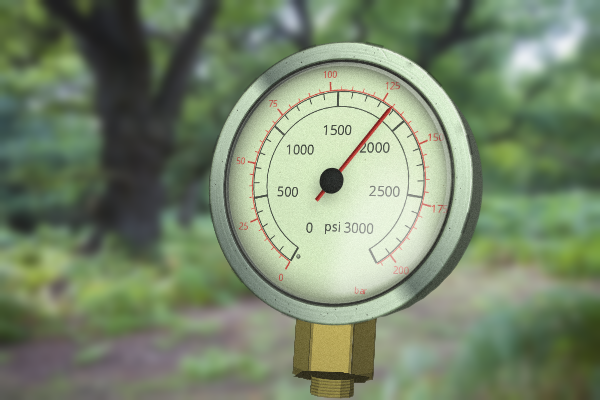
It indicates {"value": 1900, "unit": "psi"}
